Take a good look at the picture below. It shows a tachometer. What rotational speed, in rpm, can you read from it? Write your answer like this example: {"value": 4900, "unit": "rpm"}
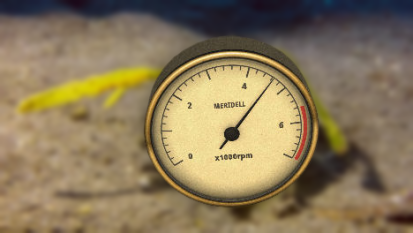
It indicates {"value": 4600, "unit": "rpm"}
